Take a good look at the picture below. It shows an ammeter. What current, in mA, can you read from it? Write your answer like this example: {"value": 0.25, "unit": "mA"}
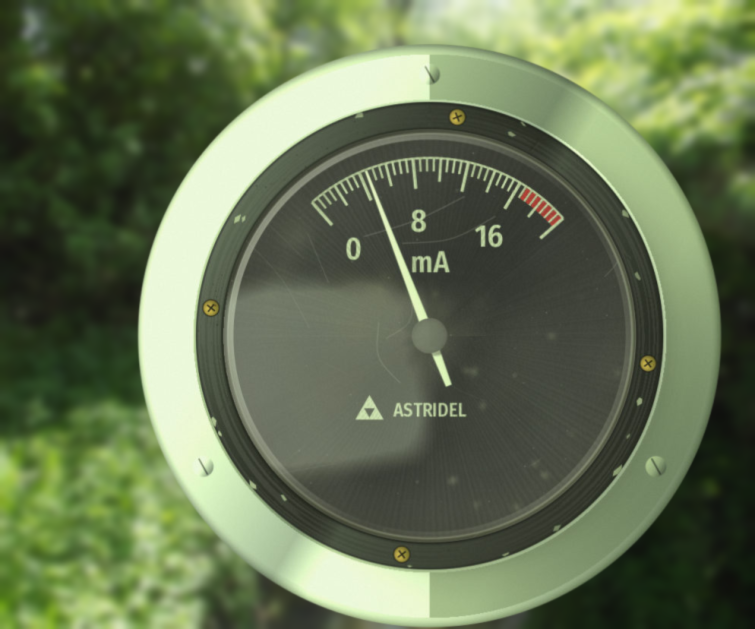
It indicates {"value": 4.5, "unit": "mA"}
